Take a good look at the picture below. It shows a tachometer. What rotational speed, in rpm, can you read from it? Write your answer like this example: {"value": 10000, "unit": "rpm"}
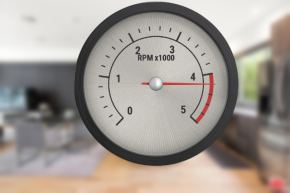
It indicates {"value": 4200, "unit": "rpm"}
